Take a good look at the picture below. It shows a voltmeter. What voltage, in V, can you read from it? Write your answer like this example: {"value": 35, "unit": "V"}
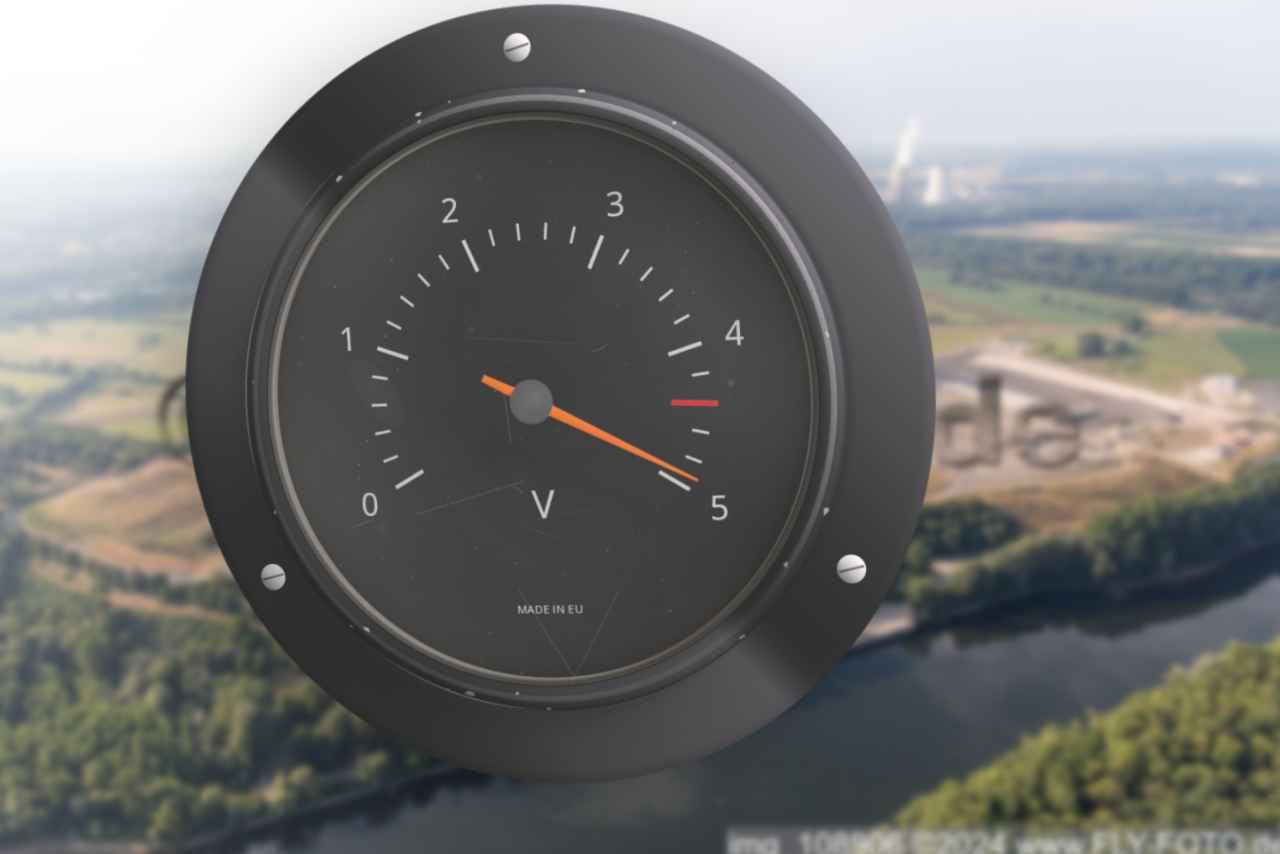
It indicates {"value": 4.9, "unit": "V"}
